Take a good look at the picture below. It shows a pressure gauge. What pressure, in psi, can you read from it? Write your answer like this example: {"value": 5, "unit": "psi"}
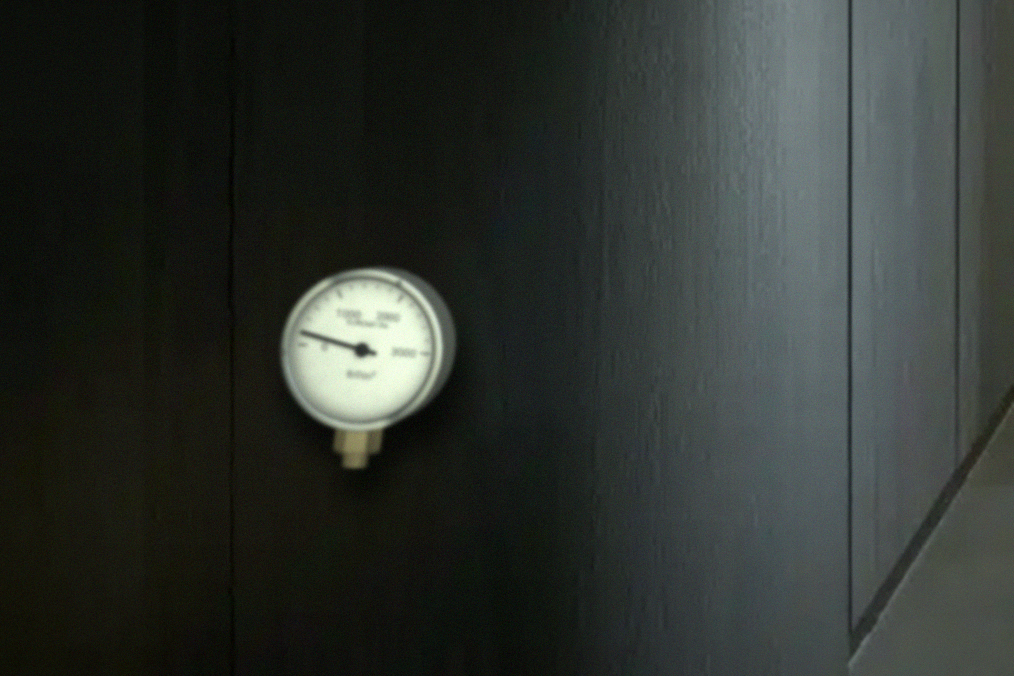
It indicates {"value": 200, "unit": "psi"}
